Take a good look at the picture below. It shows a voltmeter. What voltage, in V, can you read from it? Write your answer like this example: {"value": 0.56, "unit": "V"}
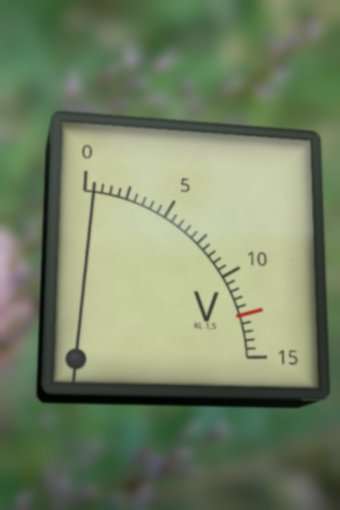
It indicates {"value": 0.5, "unit": "V"}
